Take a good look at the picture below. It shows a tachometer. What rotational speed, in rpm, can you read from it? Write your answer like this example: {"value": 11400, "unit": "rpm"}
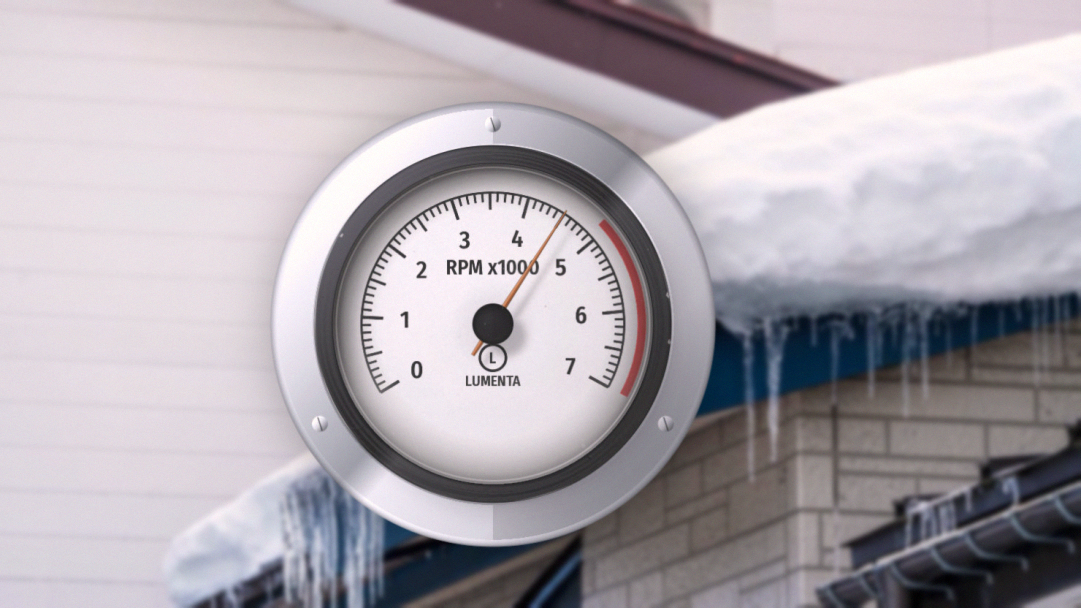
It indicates {"value": 4500, "unit": "rpm"}
